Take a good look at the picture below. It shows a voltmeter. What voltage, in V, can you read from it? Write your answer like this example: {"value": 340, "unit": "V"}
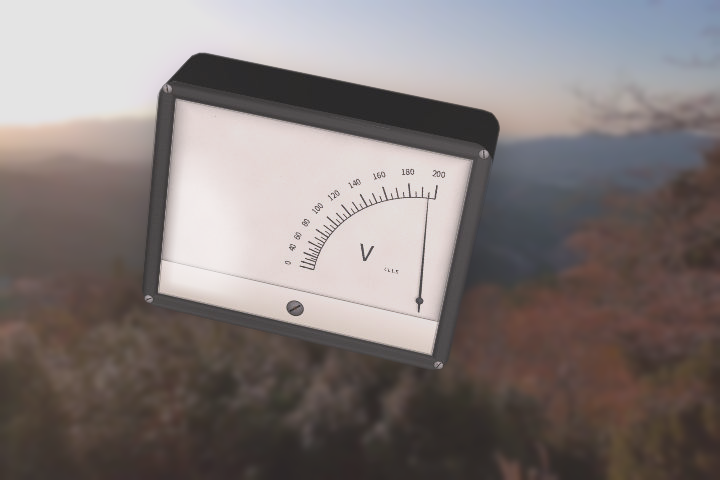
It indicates {"value": 195, "unit": "V"}
